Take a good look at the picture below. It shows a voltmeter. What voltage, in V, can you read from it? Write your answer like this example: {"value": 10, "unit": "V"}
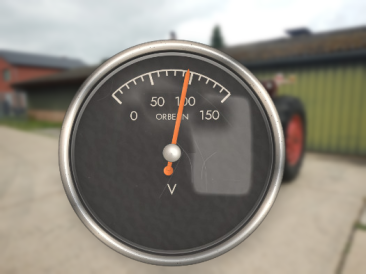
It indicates {"value": 95, "unit": "V"}
